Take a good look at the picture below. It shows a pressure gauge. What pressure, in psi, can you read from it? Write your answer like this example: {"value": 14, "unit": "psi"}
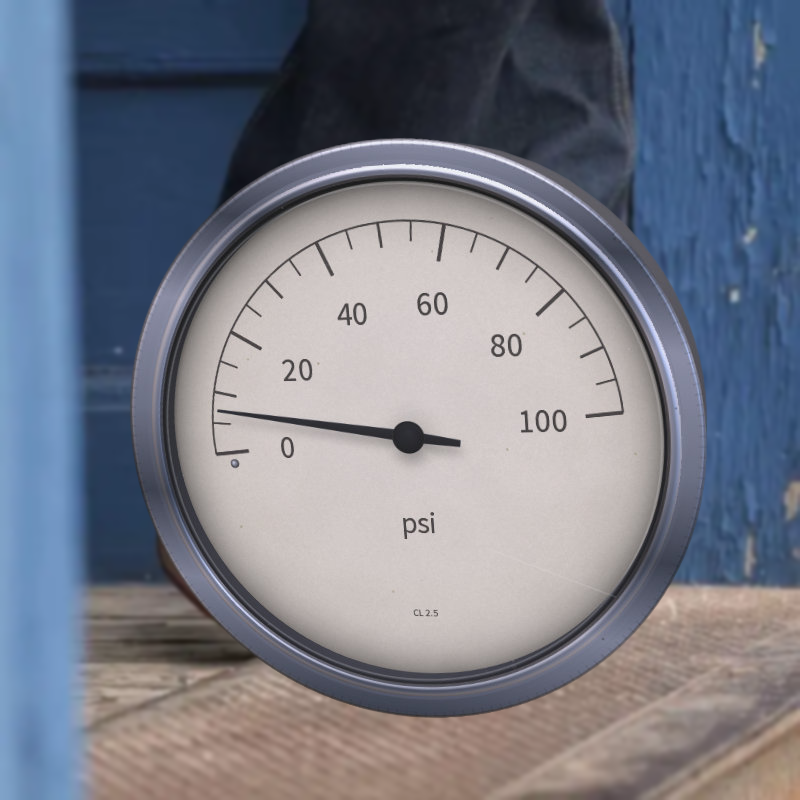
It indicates {"value": 7.5, "unit": "psi"}
